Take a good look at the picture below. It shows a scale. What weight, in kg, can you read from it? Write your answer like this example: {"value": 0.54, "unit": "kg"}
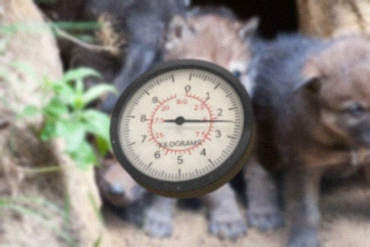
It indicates {"value": 2.5, "unit": "kg"}
